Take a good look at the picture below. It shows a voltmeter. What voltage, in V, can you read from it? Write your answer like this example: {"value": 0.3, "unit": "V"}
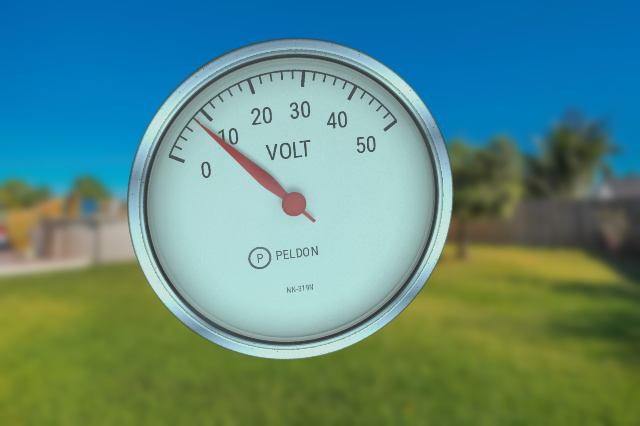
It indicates {"value": 8, "unit": "V"}
